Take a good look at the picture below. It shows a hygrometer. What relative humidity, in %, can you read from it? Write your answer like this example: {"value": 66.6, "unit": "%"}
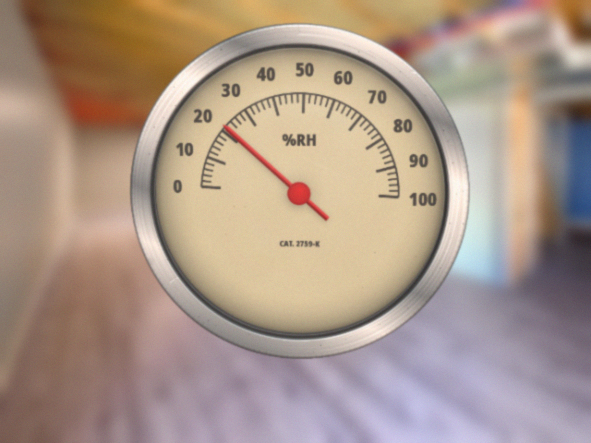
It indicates {"value": 22, "unit": "%"}
